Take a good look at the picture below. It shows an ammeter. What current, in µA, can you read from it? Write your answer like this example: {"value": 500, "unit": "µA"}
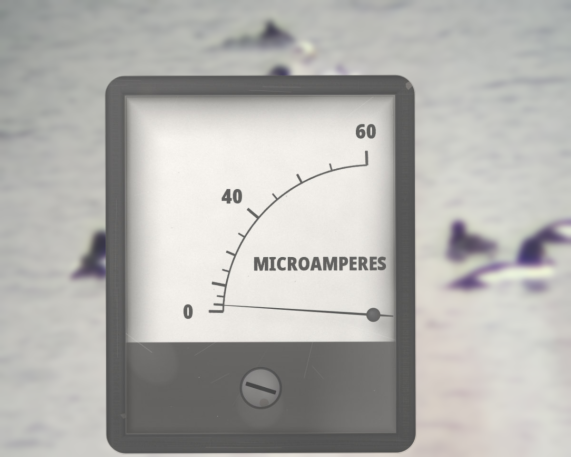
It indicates {"value": 10, "unit": "µA"}
